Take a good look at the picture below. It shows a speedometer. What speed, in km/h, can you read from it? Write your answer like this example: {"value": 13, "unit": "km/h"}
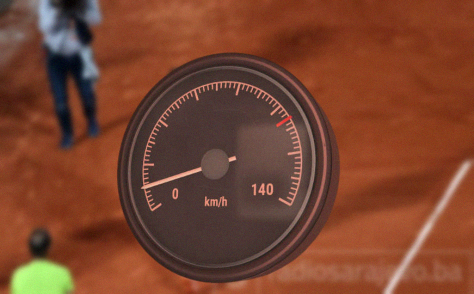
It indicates {"value": 10, "unit": "km/h"}
